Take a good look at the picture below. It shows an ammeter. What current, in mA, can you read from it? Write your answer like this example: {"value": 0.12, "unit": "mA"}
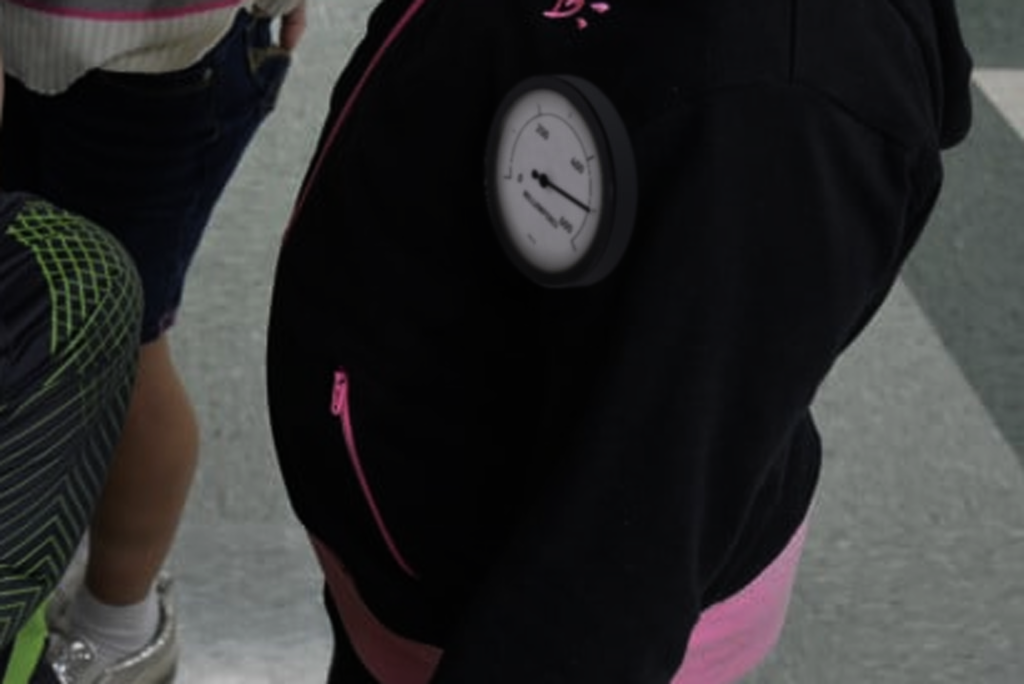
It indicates {"value": 500, "unit": "mA"}
